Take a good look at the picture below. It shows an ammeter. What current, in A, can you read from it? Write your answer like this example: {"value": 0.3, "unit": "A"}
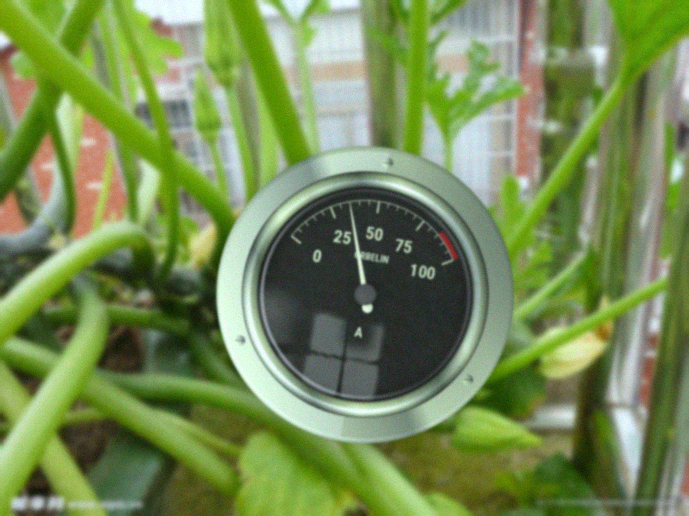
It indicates {"value": 35, "unit": "A"}
